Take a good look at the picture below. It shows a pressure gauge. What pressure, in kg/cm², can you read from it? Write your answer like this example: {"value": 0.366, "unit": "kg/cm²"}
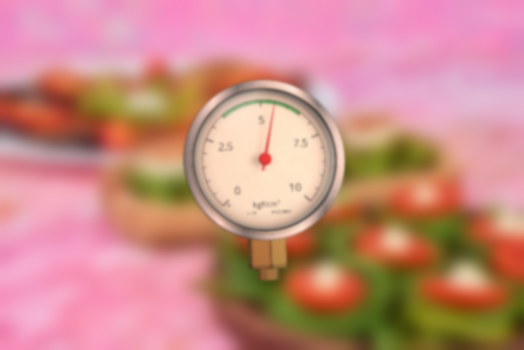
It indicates {"value": 5.5, "unit": "kg/cm²"}
